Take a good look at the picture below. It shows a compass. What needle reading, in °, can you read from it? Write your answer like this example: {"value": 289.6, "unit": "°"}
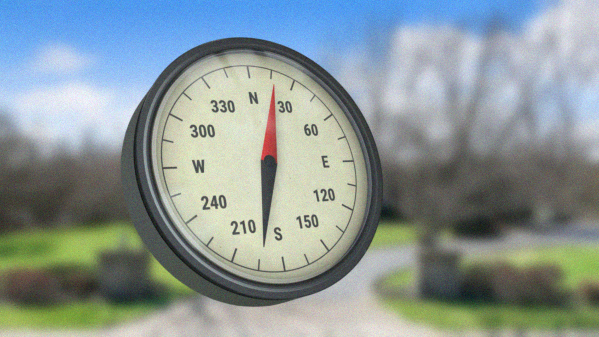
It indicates {"value": 15, "unit": "°"}
